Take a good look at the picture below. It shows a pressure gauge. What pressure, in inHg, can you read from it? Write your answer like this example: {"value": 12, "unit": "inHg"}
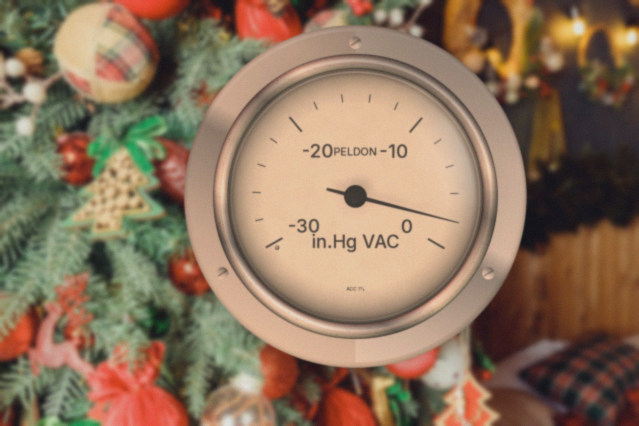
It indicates {"value": -2, "unit": "inHg"}
